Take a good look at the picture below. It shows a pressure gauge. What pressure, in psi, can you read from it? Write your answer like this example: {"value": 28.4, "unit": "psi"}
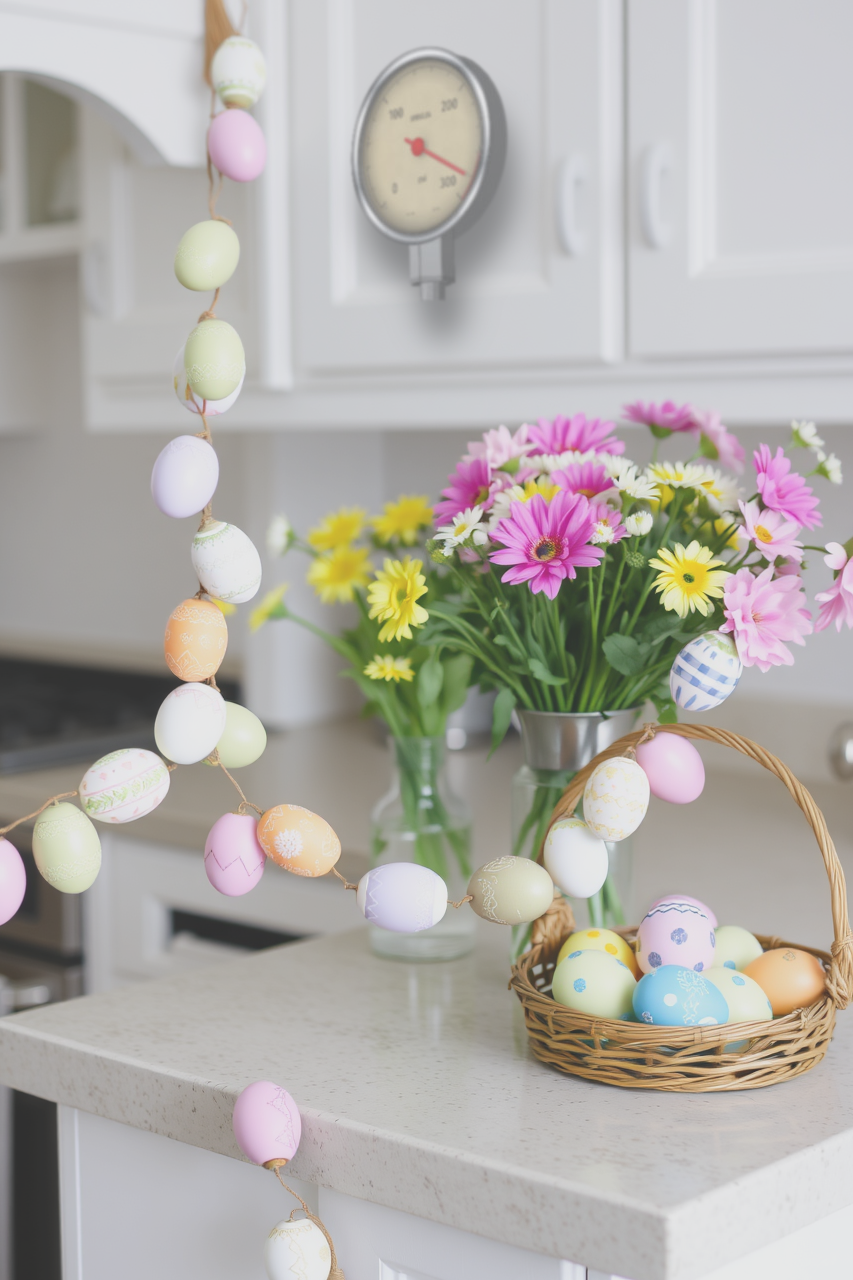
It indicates {"value": 280, "unit": "psi"}
